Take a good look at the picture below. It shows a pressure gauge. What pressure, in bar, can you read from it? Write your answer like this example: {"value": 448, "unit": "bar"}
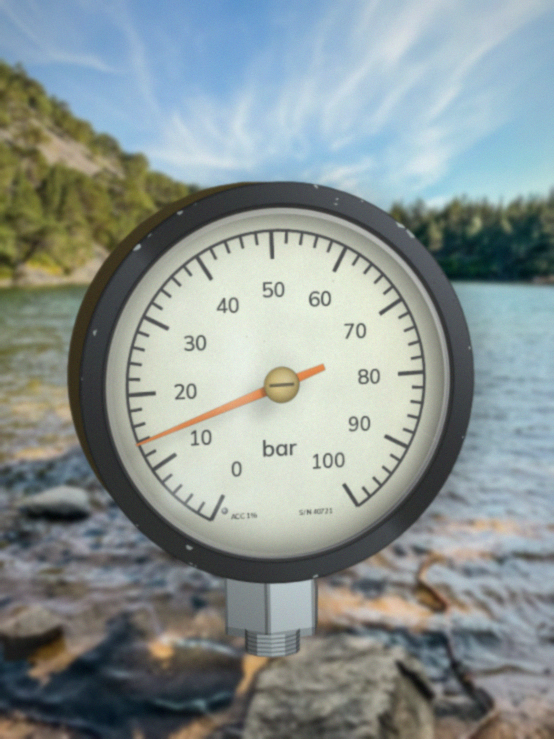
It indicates {"value": 14, "unit": "bar"}
